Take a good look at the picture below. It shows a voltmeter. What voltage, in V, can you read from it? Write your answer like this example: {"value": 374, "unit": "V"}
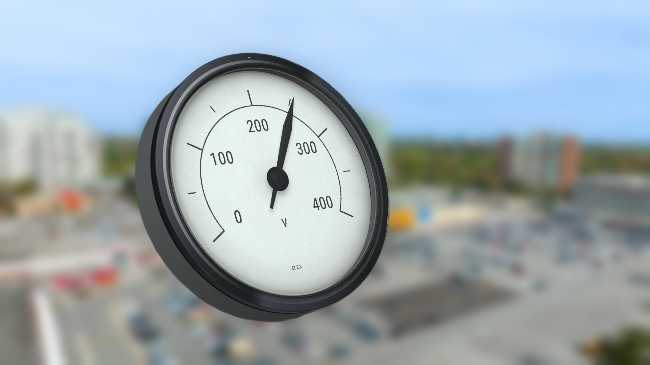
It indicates {"value": 250, "unit": "V"}
